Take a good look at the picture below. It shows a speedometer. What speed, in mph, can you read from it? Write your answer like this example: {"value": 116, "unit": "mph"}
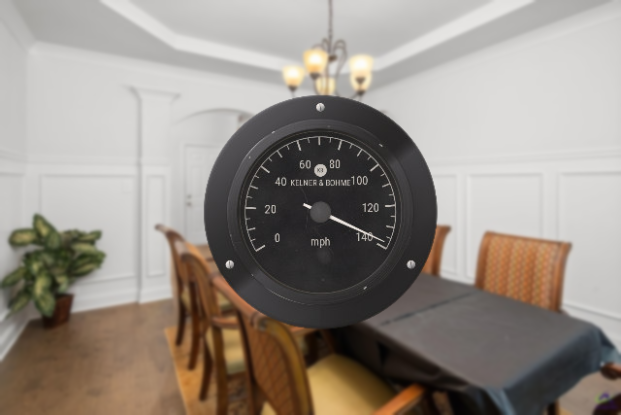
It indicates {"value": 137.5, "unit": "mph"}
